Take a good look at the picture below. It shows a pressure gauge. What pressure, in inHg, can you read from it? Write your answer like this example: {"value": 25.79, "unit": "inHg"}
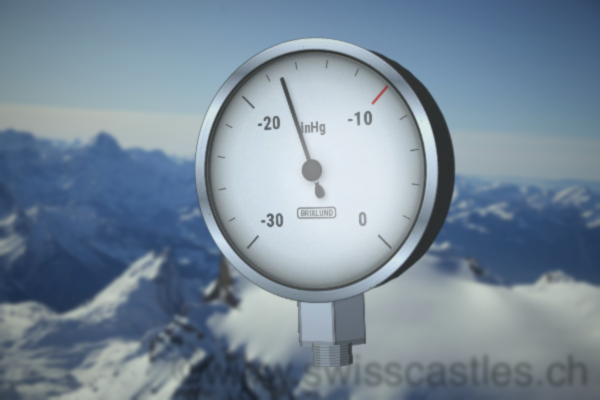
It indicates {"value": -17, "unit": "inHg"}
